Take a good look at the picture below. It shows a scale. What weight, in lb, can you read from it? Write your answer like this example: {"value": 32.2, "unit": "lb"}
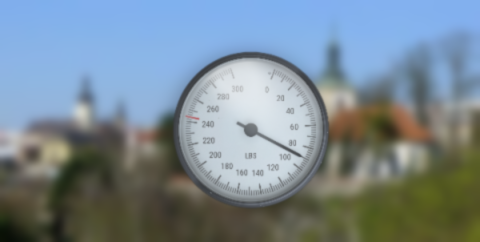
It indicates {"value": 90, "unit": "lb"}
